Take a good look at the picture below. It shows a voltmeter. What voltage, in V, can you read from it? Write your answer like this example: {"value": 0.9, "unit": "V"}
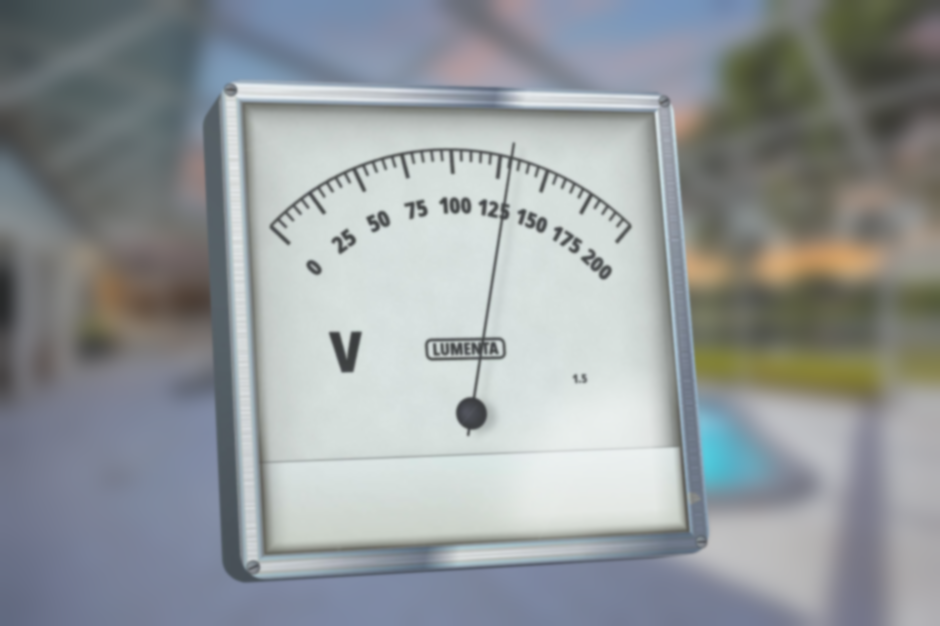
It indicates {"value": 130, "unit": "V"}
